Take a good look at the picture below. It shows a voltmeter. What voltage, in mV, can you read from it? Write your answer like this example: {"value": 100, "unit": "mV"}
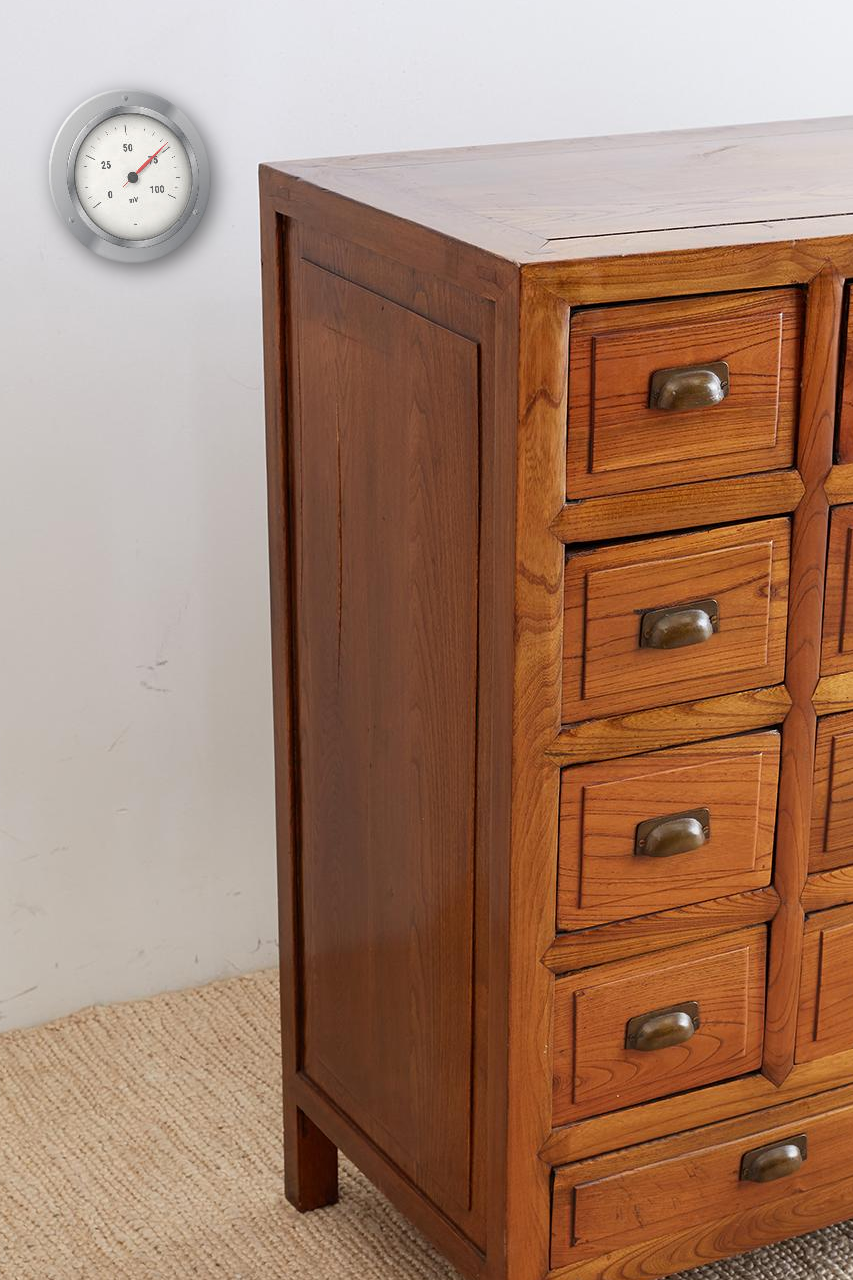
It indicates {"value": 72.5, "unit": "mV"}
